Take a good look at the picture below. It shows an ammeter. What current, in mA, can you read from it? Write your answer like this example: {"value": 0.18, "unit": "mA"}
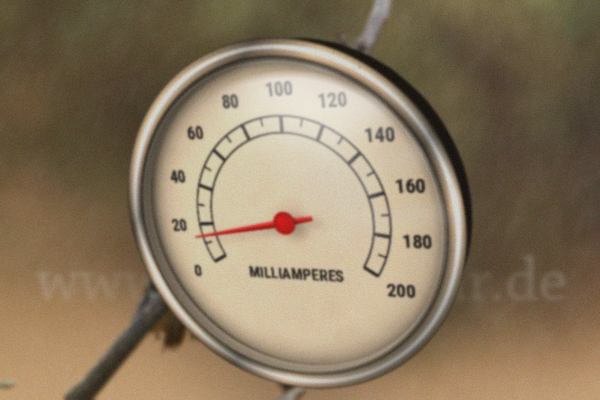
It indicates {"value": 15, "unit": "mA"}
